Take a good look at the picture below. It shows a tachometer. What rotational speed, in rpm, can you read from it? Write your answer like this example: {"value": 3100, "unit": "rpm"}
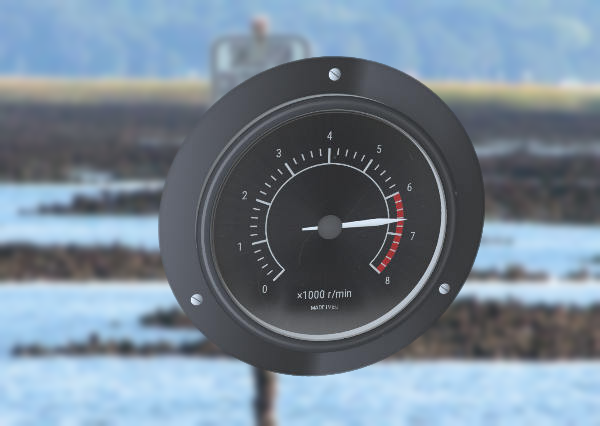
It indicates {"value": 6600, "unit": "rpm"}
